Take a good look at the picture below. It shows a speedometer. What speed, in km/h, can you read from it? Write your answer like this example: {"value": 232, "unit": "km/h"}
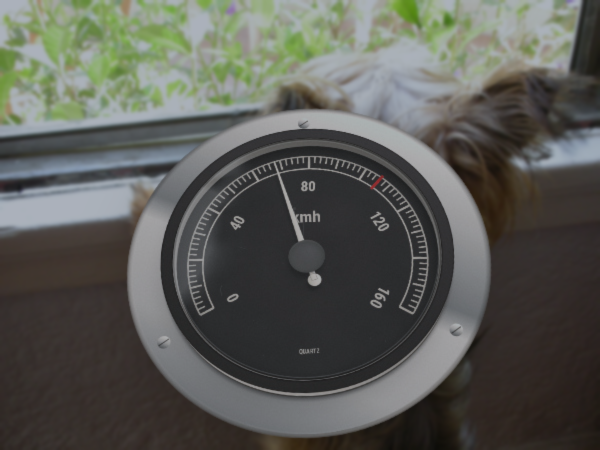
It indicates {"value": 68, "unit": "km/h"}
